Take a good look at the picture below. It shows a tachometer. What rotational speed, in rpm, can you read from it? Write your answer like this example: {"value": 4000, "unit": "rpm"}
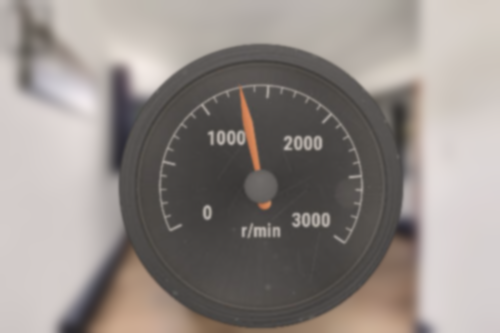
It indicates {"value": 1300, "unit": "rpm"}
